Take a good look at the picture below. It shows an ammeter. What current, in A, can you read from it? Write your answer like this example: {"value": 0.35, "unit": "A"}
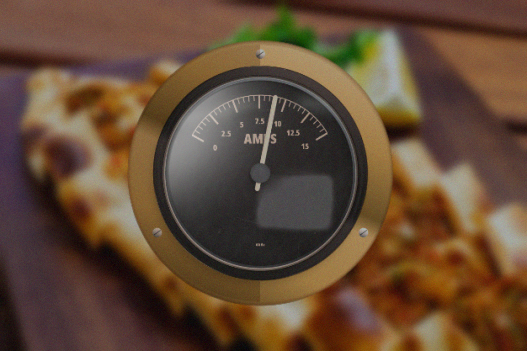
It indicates {"value": 9, "unit": "A"}
